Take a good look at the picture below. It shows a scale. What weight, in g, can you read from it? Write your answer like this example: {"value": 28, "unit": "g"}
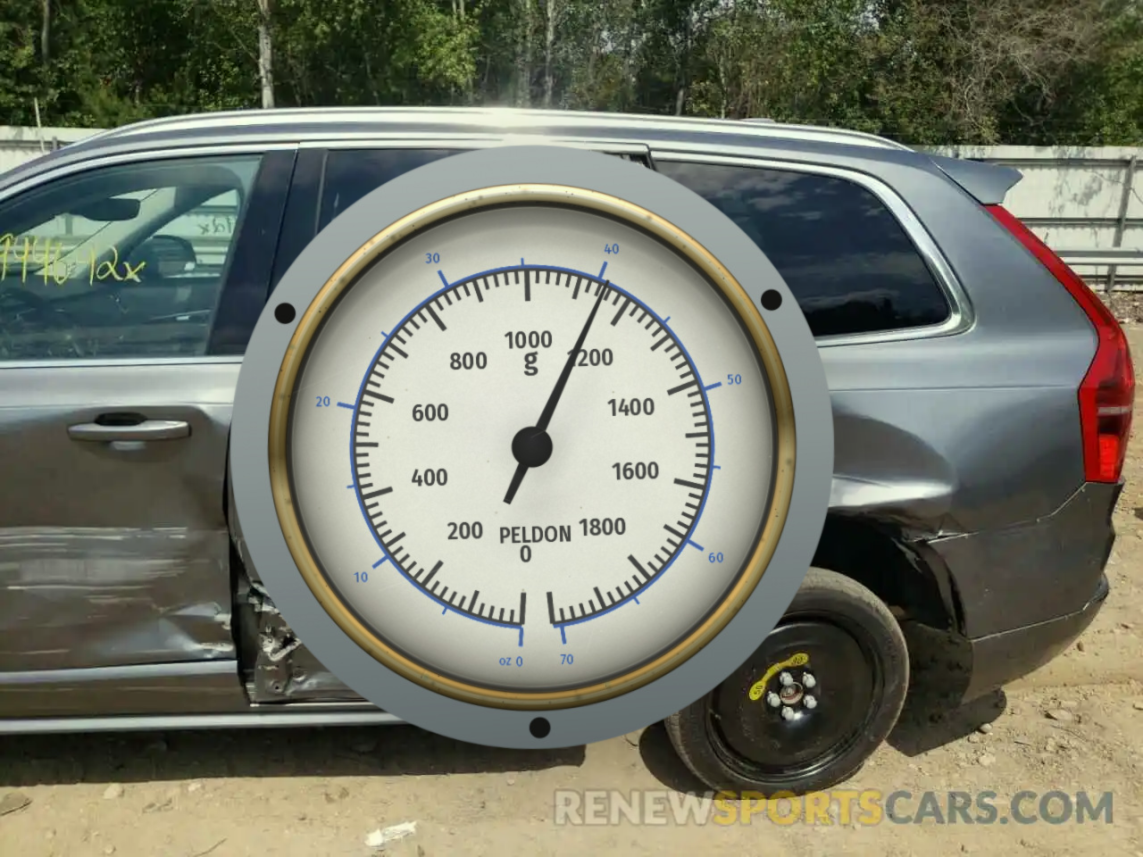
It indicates {"value": 1150, "unit": "g"}
